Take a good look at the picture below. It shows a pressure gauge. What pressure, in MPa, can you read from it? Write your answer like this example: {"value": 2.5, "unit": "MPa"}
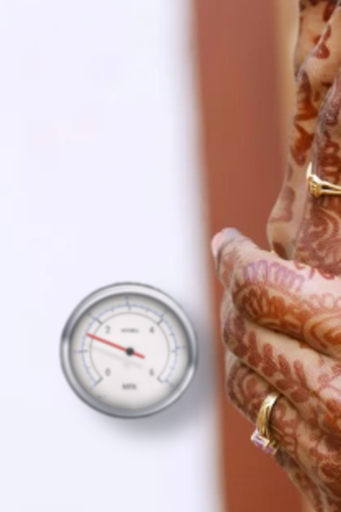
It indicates {"value": 1.5, "unit": "MPa"}
